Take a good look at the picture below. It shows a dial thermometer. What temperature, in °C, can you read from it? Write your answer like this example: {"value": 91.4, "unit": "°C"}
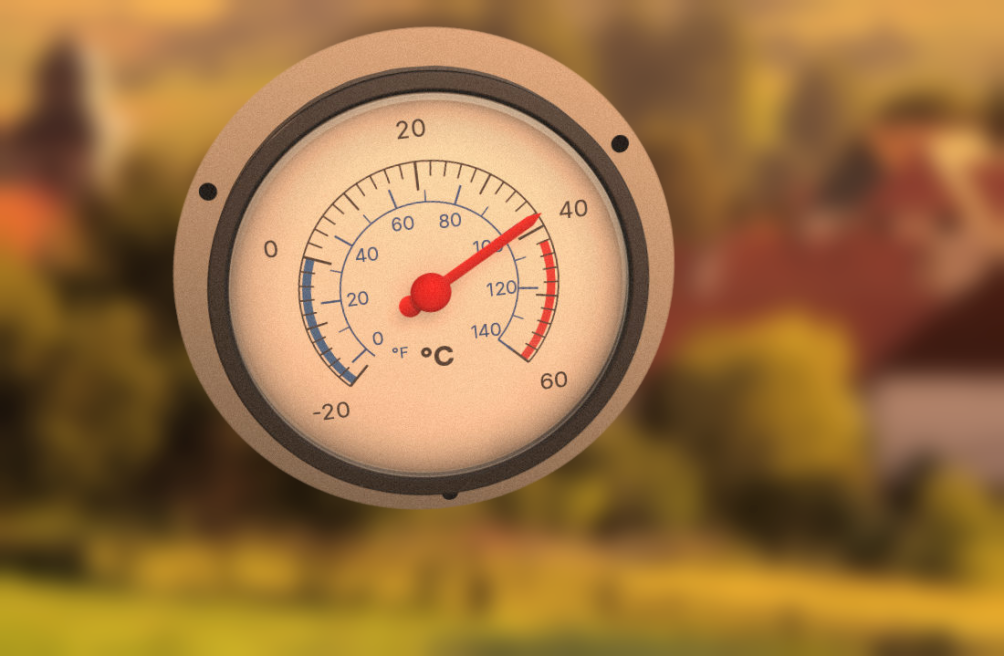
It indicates {"value": 38, "unit": "°C"}
